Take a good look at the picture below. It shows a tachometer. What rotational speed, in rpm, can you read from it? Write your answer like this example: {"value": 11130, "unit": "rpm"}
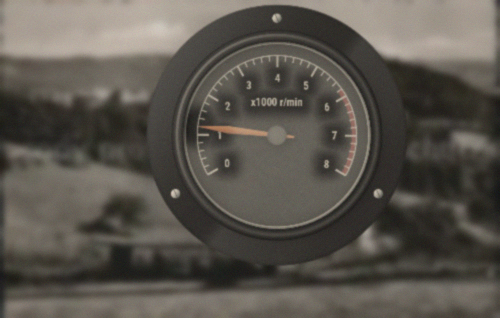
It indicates {"value": 1200, "unit": "rpm"}
